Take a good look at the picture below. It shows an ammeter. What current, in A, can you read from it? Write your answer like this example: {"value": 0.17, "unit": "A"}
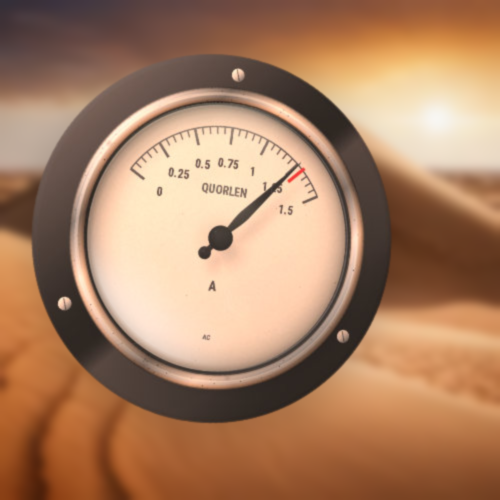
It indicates {"value": 1.25, "unit": "A"}
